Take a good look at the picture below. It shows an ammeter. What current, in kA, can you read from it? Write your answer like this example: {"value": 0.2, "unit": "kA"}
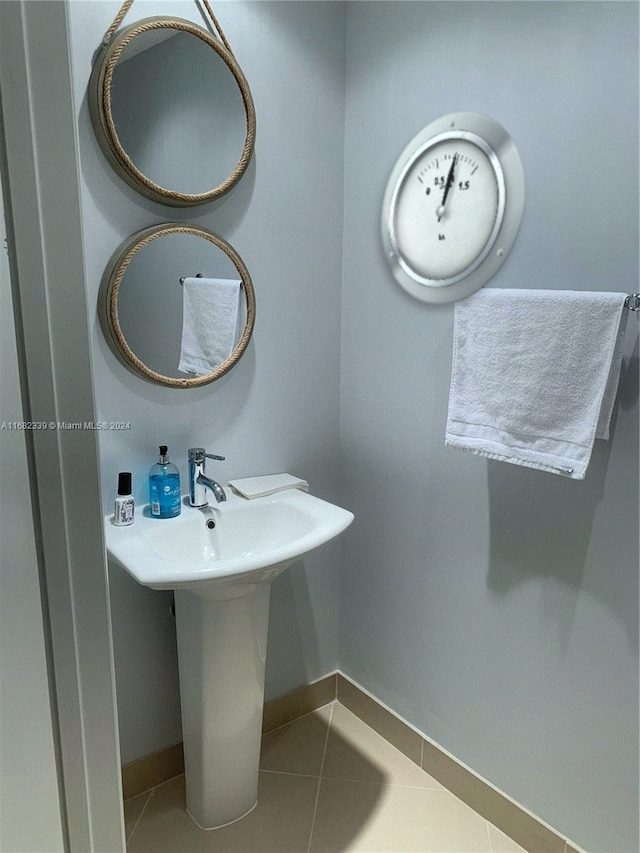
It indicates {"value": 1, "unit": "kA"}
